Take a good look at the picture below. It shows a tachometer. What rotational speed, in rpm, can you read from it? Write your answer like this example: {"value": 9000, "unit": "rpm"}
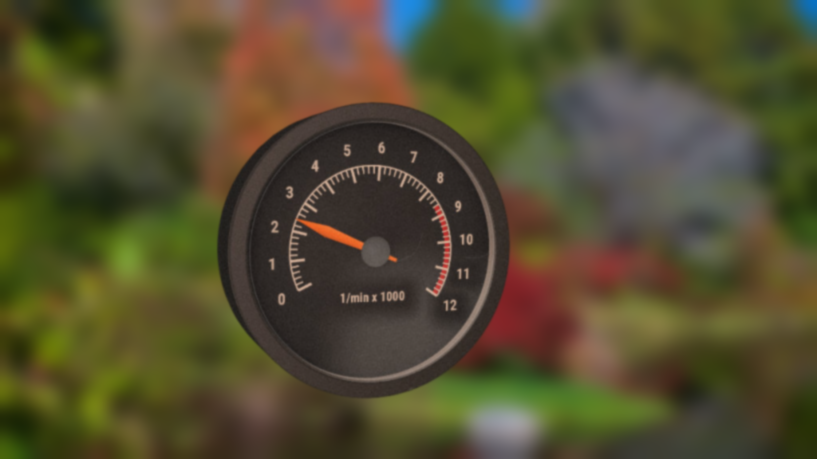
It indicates {"value": 2400, "unit": "rpm"}
